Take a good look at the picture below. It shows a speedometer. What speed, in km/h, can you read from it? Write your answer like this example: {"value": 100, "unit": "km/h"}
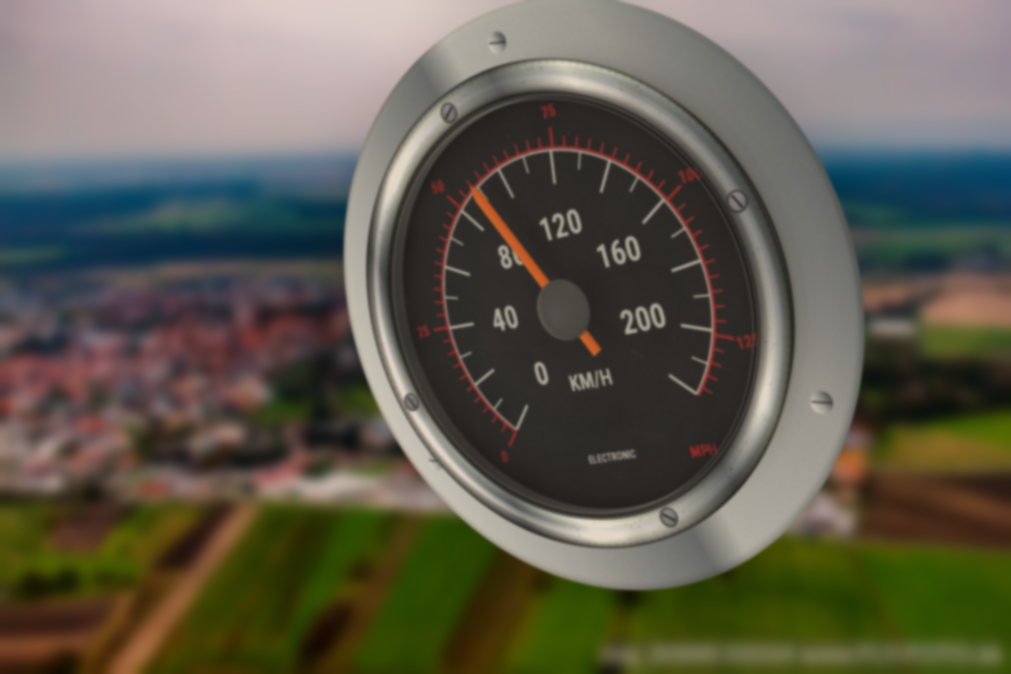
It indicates {"value": 90, "unit": "km/h"}
